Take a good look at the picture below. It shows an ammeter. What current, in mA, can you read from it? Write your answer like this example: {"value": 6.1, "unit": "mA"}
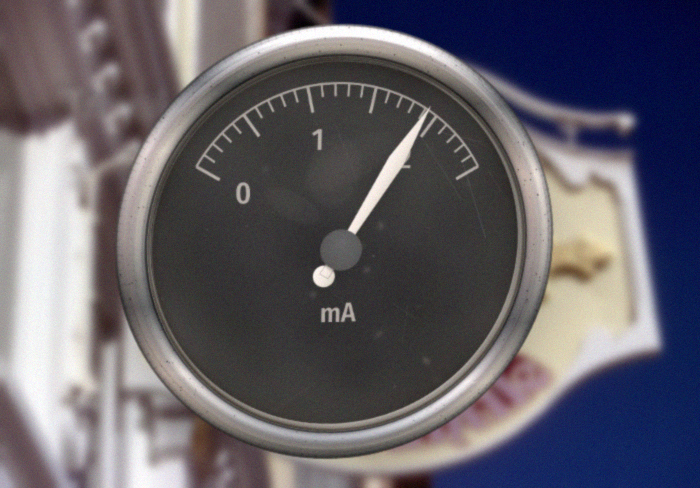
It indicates {"value": 1.9, "unit": "mA"}
